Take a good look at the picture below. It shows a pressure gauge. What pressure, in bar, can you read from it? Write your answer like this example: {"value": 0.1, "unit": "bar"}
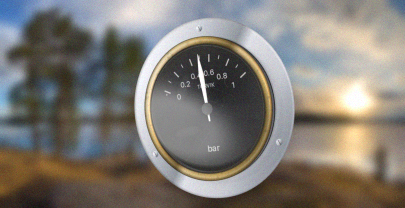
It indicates {"value": 0.5, "unit": "bar"}
